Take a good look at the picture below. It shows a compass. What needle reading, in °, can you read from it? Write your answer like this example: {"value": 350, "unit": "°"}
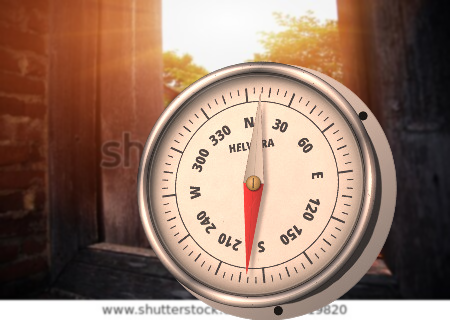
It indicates {"value": 190, "unit": "°"}
